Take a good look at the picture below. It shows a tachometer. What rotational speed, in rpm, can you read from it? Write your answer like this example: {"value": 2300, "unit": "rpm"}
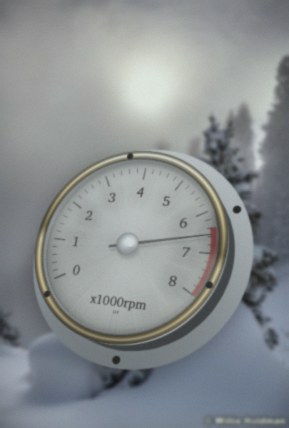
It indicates {"value": 6600, "unit": "rpm"}
